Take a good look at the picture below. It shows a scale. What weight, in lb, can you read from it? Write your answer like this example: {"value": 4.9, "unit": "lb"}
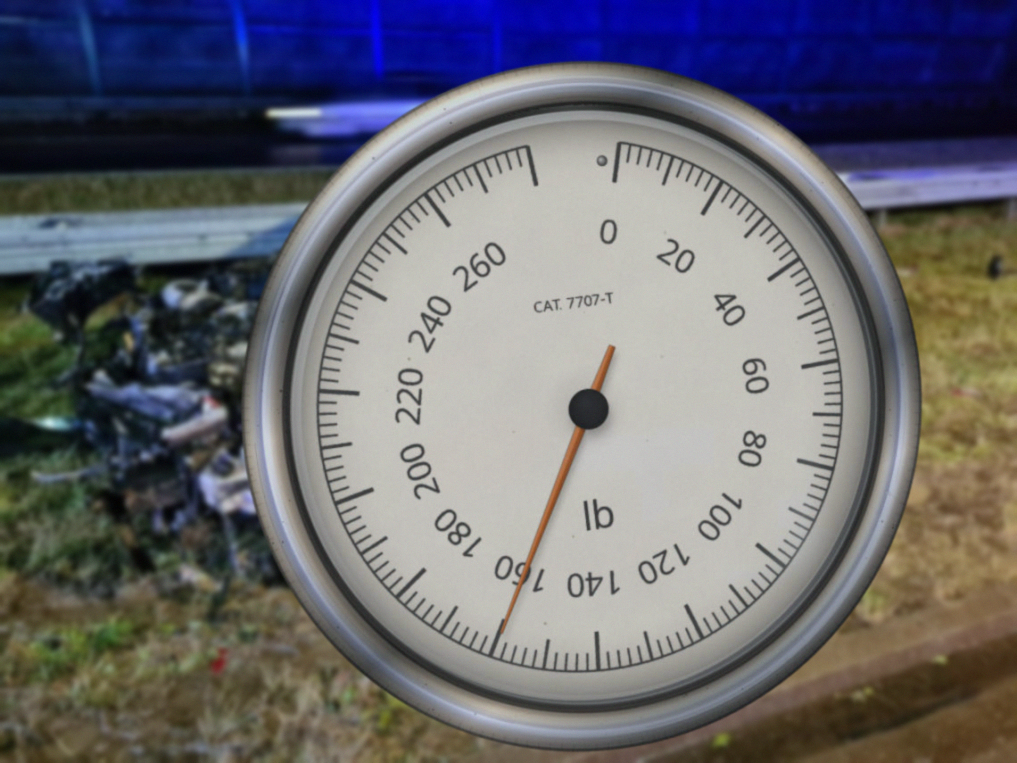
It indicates {"value": 160, "unit": "lb"}
